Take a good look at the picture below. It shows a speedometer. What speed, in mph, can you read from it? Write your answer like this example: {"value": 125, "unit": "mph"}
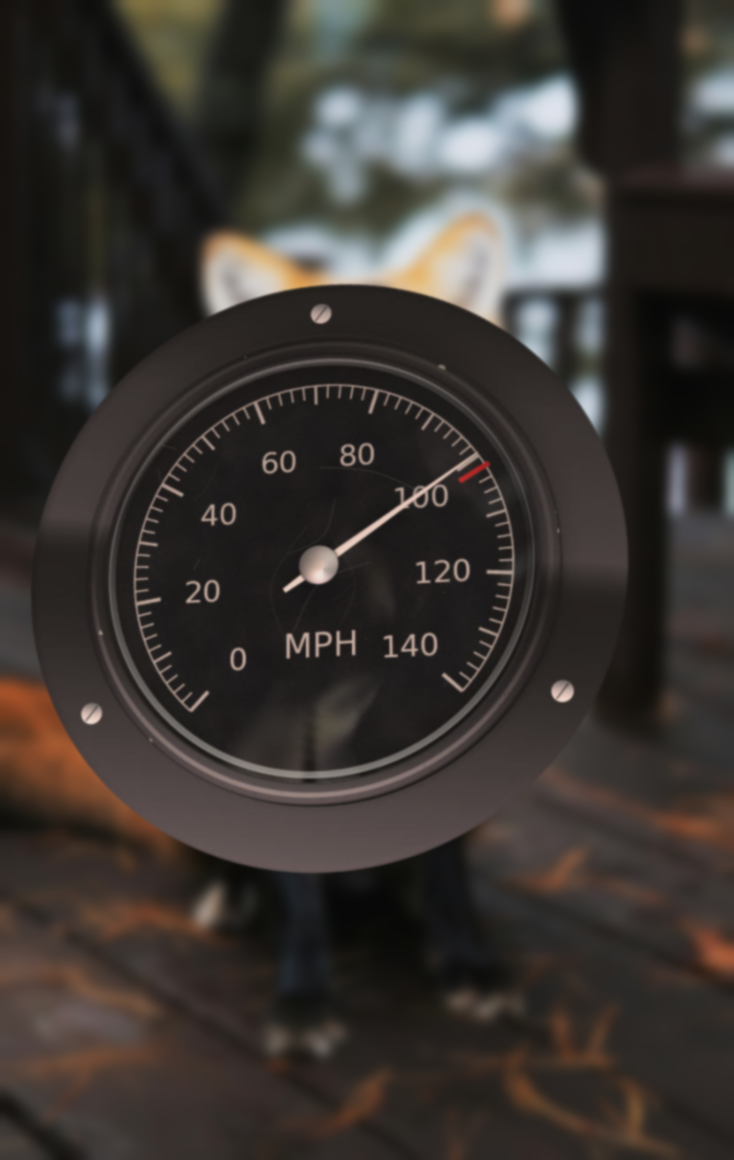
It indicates {"value": 100, "unit": "mph"}
